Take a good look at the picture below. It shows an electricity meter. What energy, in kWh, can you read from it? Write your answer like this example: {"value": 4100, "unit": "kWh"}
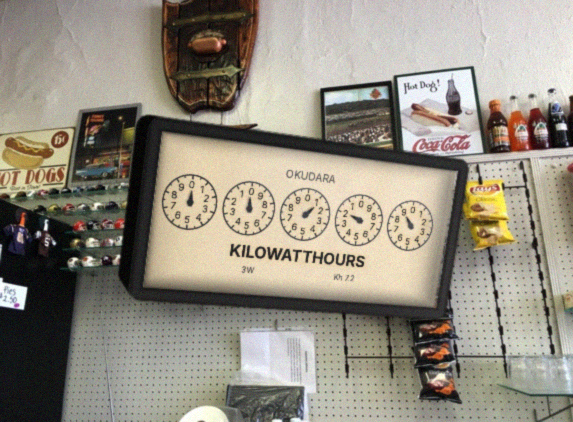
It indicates {"value": 119, "unit": "kWh"}
